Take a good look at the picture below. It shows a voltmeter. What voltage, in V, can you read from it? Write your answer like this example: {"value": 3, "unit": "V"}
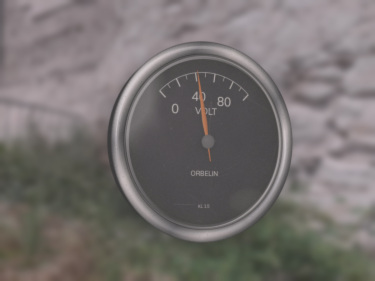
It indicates {"value": 40, "unit": "V"}
